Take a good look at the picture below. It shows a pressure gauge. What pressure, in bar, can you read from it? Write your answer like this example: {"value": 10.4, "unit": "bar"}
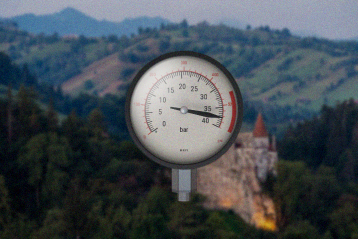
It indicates {"value": 37.5, "unit": "bar"}
